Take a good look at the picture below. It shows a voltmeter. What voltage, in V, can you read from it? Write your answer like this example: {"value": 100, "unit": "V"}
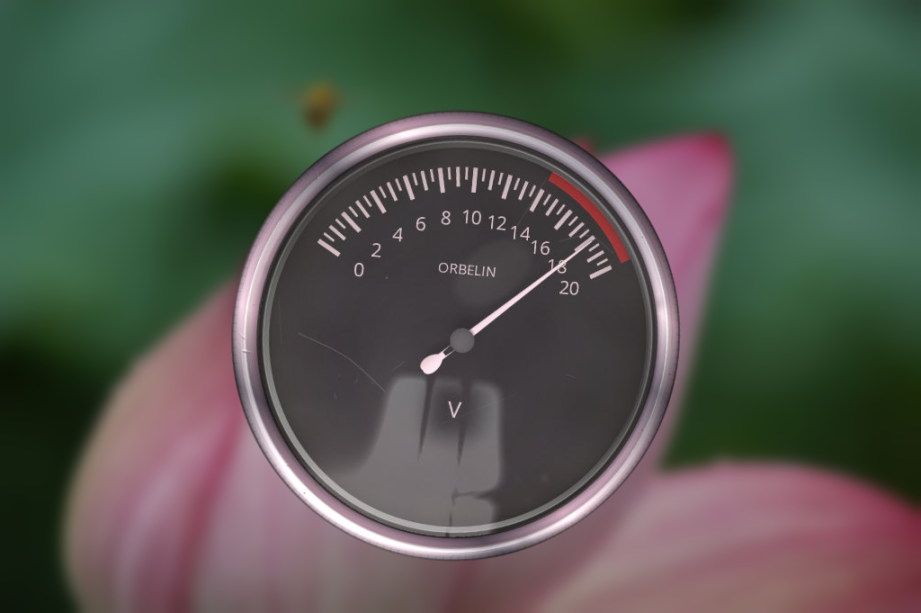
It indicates {"value": 18, "unit": "V"}
